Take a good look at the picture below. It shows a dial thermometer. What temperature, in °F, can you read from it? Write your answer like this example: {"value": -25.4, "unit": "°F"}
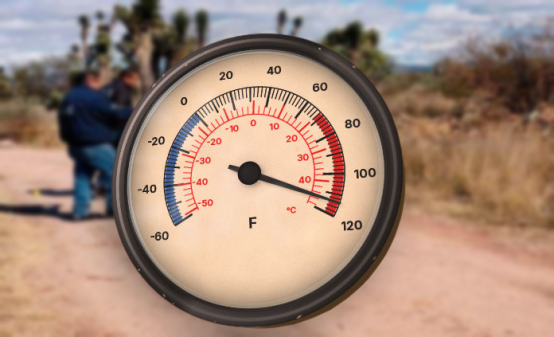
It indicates {"value": 114, "unit": "°F"}
